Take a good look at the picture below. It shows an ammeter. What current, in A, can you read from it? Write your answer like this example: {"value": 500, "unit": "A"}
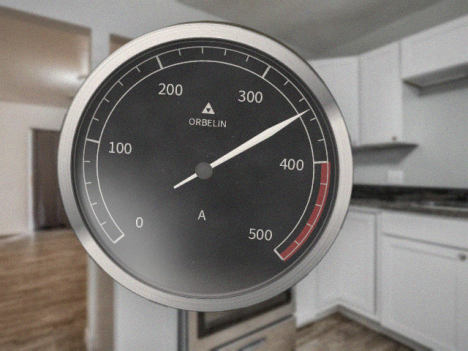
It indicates {"value": 350, "unit": "A"}
